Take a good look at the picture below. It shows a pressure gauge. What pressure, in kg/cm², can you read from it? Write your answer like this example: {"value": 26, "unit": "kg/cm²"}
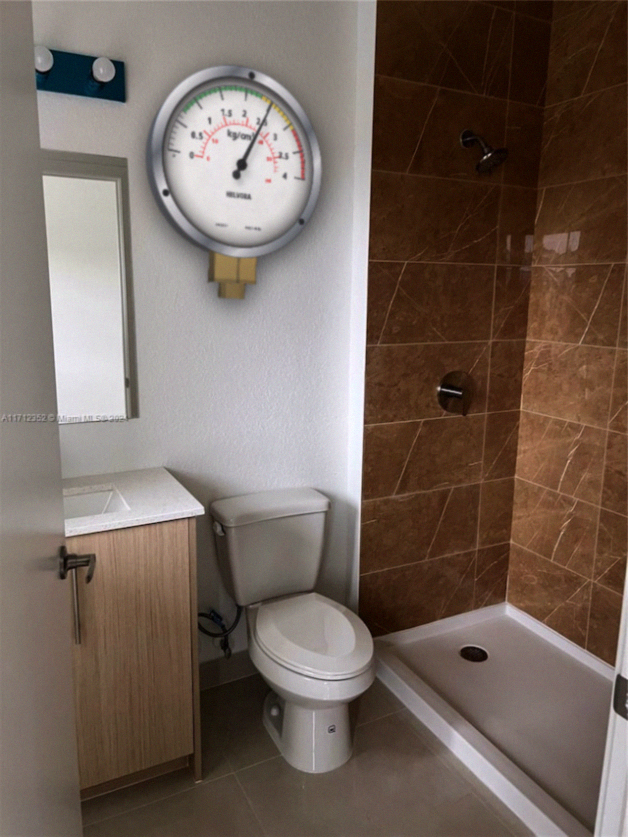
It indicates {"value": 2.5, "unit": "kg/cm²"}
